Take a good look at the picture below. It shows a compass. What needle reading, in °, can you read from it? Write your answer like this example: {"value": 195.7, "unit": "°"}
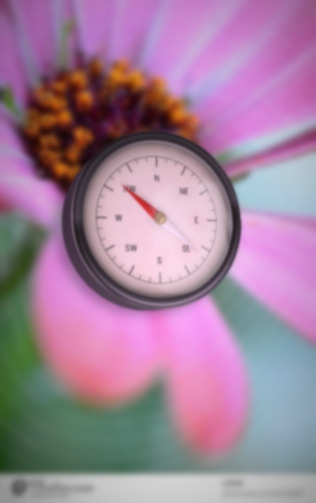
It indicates {"value": 310, "unit": "°"}
